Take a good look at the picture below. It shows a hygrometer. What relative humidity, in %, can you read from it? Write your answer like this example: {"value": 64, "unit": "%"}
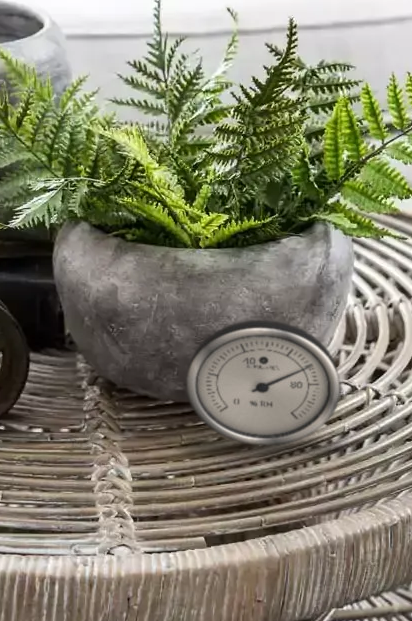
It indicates {"value": 70, "unit": "%"}
